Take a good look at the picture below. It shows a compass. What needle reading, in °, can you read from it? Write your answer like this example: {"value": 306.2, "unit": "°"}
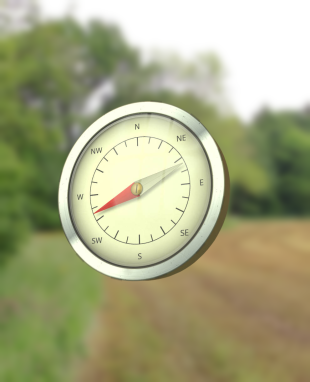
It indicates {"value": 247.5, "unit": "°"}
